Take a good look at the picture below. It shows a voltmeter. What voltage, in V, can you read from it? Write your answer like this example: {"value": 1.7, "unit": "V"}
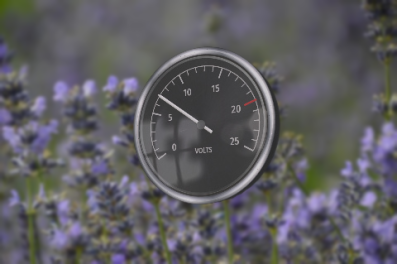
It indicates {"value": 7, "unit": "V"}
